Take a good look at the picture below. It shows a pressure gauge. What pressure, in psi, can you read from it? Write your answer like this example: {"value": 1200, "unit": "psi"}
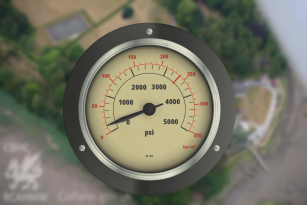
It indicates {"value": 200, "unit": "psi"}
